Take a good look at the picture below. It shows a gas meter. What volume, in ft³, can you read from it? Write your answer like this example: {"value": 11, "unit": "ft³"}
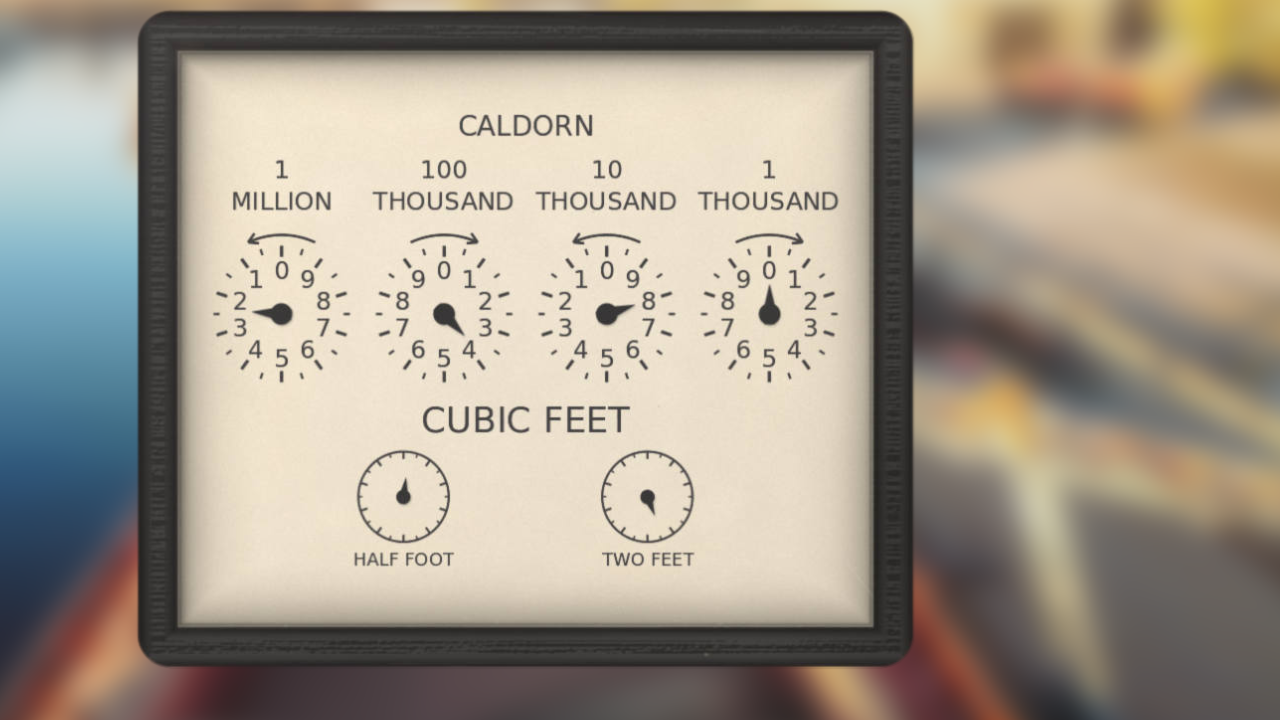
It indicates {"value": 238000, "unit": "ft³"}
